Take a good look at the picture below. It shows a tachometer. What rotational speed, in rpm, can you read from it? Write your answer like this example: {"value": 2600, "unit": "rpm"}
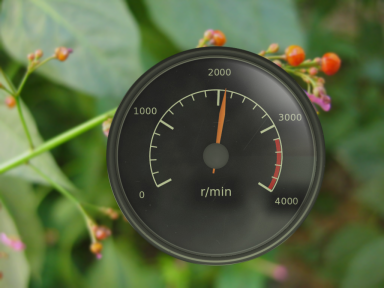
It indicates {"value": 2100, "unit": "rpm"}
